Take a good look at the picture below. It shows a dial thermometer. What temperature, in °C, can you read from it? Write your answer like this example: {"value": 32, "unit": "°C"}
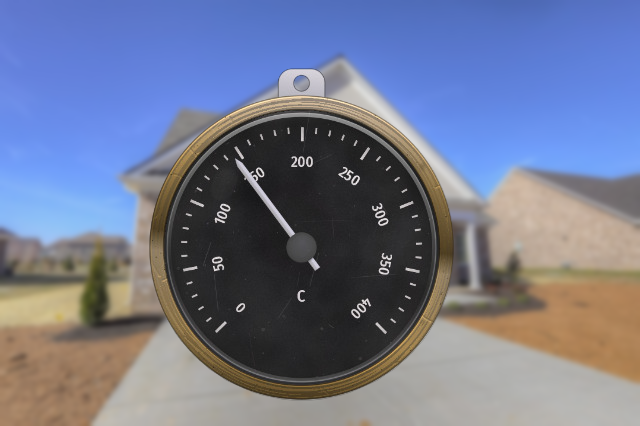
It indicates {"value": 145, "unit": "°C"}
